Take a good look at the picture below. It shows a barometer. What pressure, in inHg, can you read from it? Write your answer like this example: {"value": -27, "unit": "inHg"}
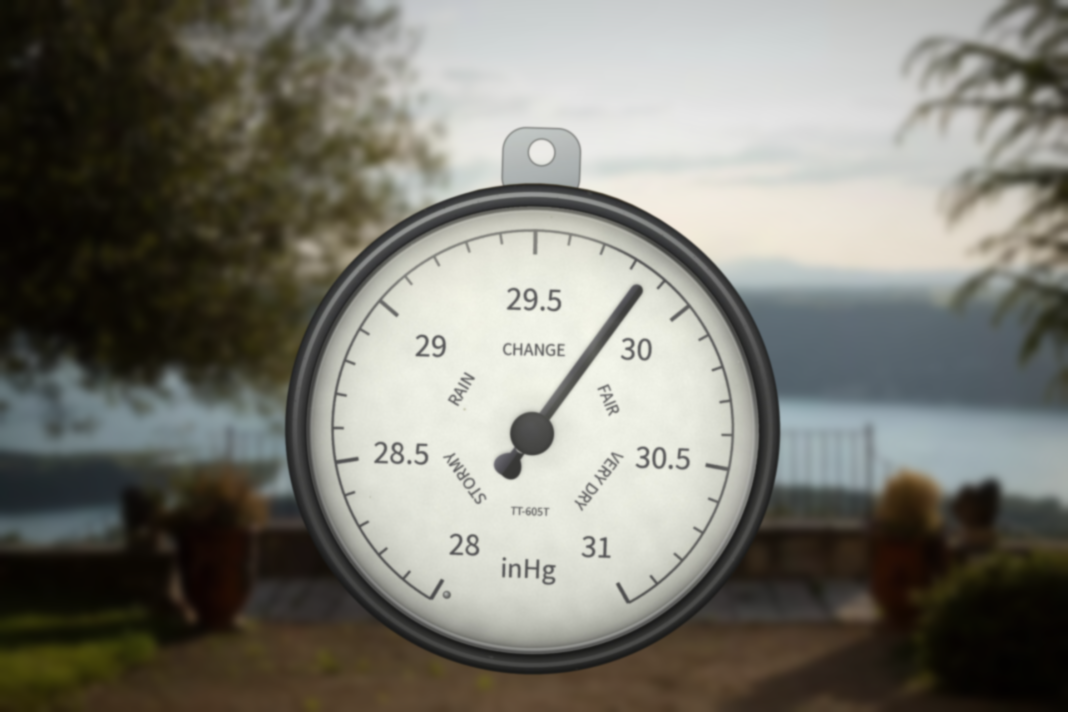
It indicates {"value": 29.85, "unit": "inHg"}
